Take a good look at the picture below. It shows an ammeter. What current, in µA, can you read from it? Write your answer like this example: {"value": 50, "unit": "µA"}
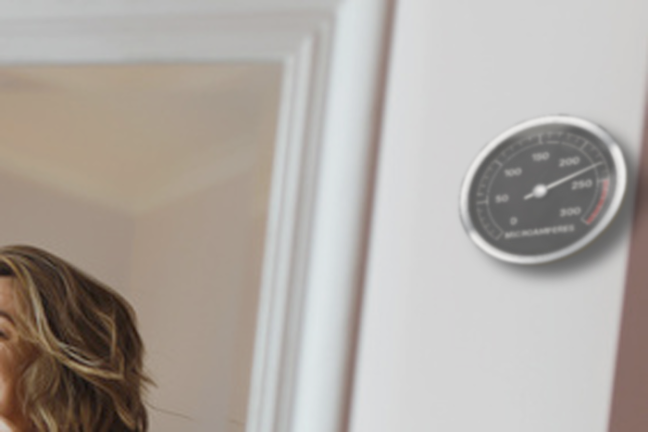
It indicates {"value": 230, "unit": "µA"}
